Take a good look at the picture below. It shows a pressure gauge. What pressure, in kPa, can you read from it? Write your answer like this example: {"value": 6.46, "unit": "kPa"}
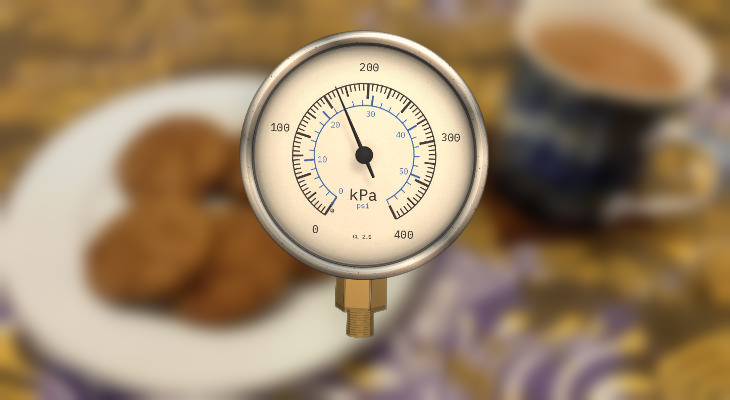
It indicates {"value": 165, "unit": "kPa"}
